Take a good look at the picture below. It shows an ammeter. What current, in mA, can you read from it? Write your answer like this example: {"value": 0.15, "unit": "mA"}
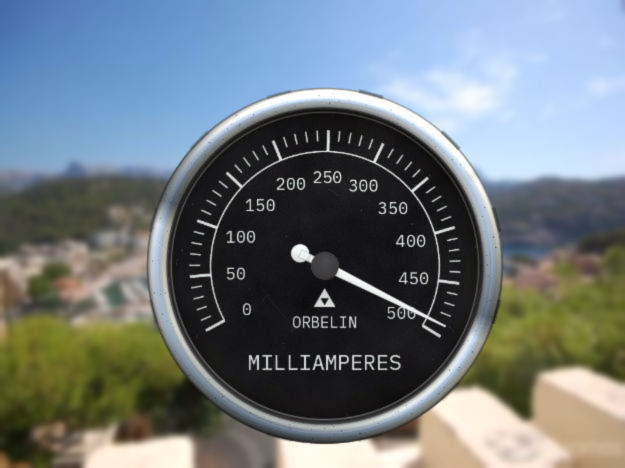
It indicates {"value": 490, "unit": "mA"}
